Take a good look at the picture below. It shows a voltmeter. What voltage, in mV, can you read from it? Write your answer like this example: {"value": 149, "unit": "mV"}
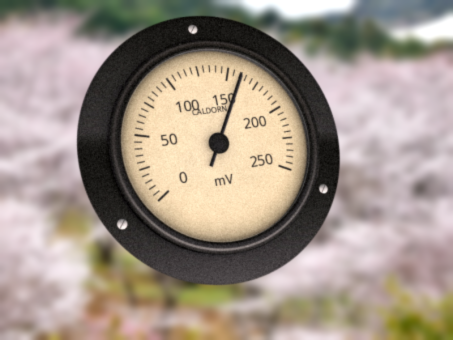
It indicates {"value": 160, "unit": "mV"}
